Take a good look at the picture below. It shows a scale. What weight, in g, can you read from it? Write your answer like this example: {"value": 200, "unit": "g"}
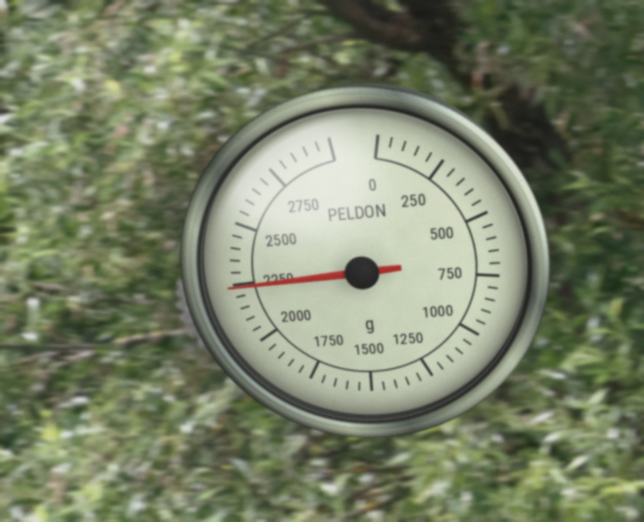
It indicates {"value": 2250, "unit": "g"}
